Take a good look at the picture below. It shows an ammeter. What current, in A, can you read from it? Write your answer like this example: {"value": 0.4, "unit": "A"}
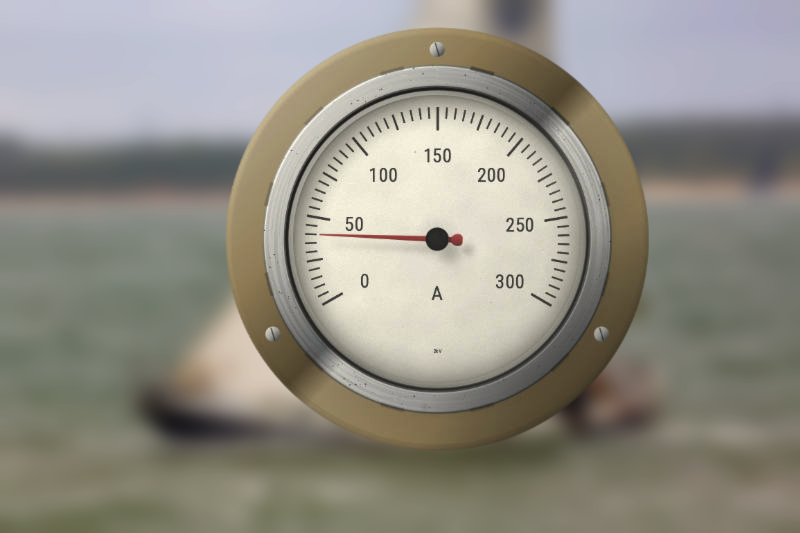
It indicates {"value": 40, "unit": "A"}
